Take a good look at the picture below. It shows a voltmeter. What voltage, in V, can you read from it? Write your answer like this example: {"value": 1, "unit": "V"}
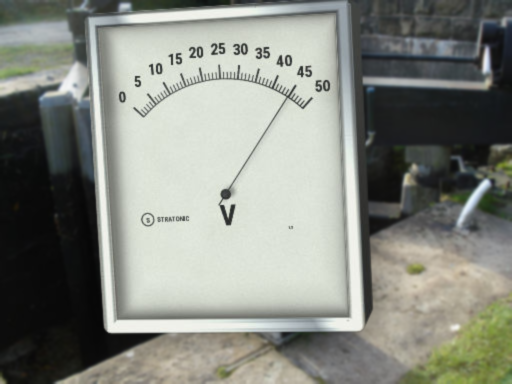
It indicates {"value": 45, "unit": "V"}
